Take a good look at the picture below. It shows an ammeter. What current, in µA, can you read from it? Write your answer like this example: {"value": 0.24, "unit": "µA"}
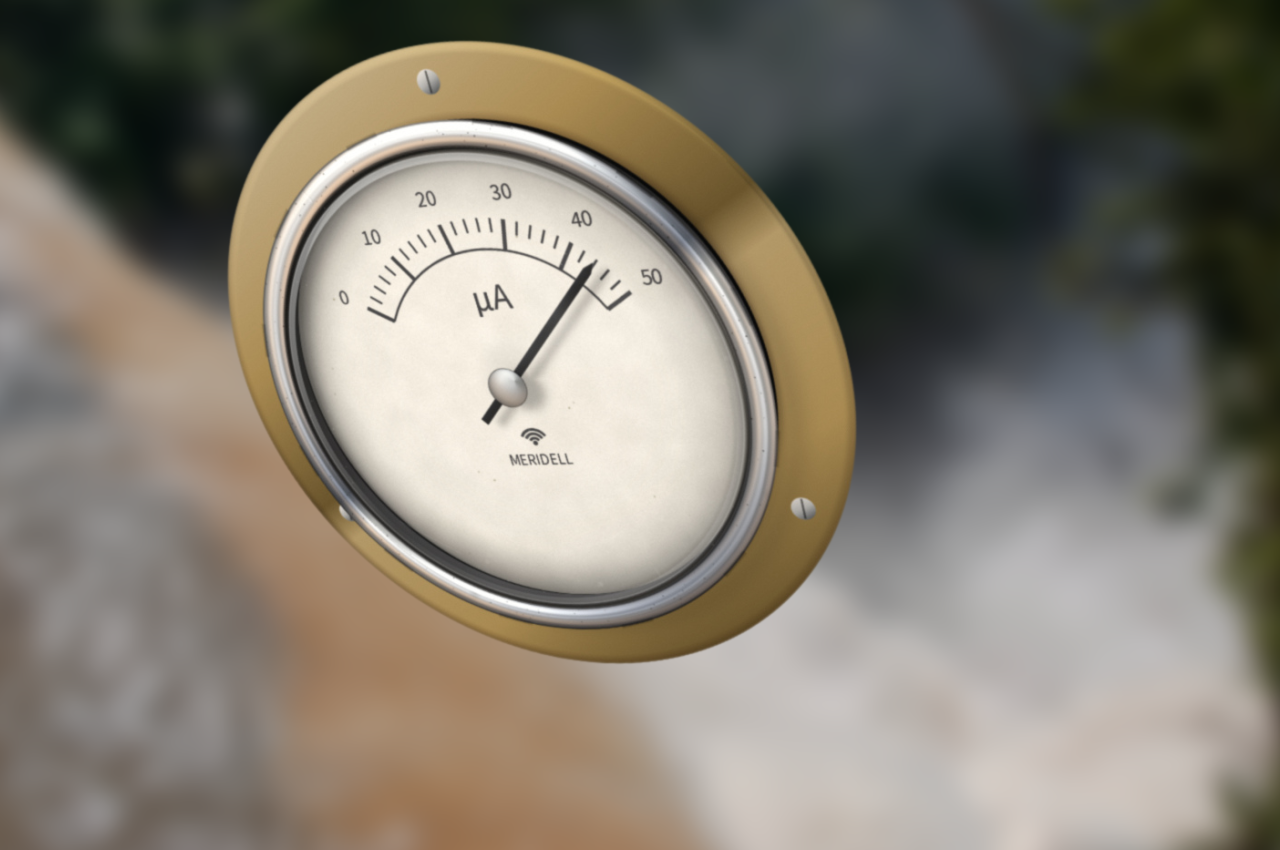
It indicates {"value": 44, "unit": "µA"}
